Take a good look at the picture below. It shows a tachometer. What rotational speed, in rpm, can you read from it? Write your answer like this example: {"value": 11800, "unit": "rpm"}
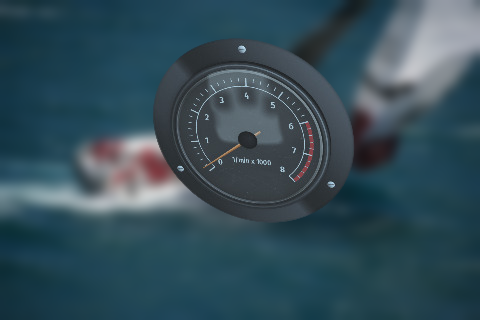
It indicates {"value": 200, "unit": "rpm"}
